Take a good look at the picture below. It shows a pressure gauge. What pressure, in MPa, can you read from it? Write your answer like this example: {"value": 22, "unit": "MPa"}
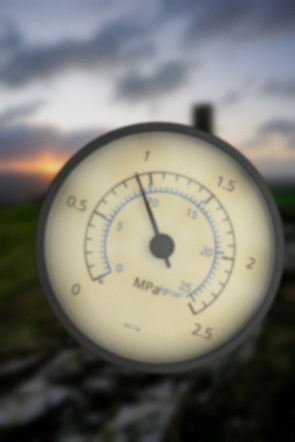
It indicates {"value": 0.9, "unit": "MPa"}
